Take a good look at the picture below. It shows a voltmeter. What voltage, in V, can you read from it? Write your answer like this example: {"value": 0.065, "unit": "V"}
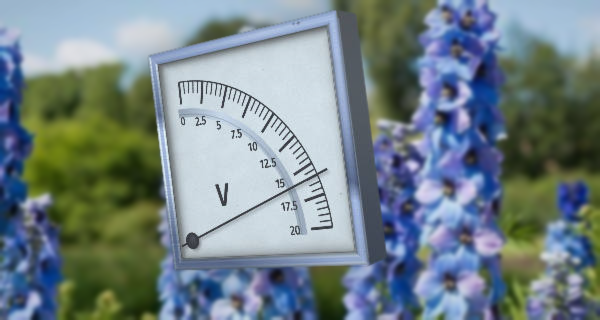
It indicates {"value": 16, "unit": "V"}
